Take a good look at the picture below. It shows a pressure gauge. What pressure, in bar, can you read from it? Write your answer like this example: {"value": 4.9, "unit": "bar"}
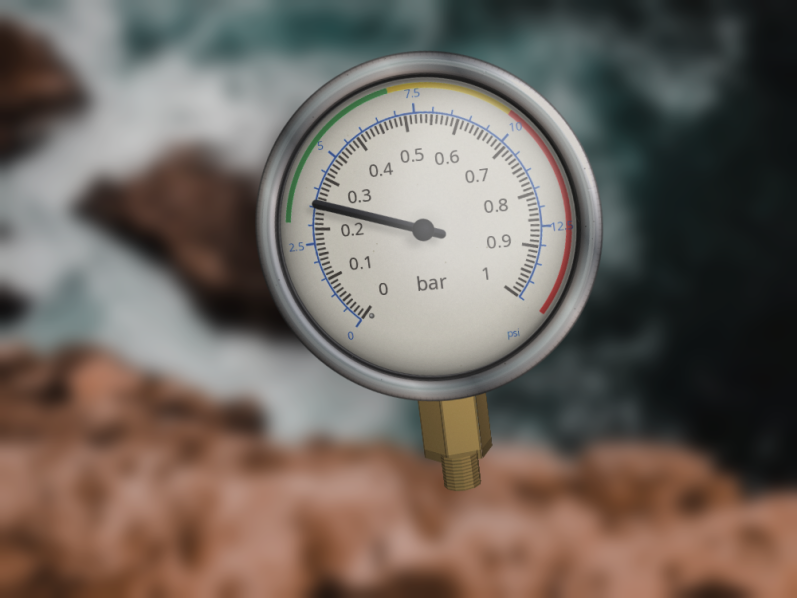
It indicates {"value": 0.25, "unit": "bar"}
